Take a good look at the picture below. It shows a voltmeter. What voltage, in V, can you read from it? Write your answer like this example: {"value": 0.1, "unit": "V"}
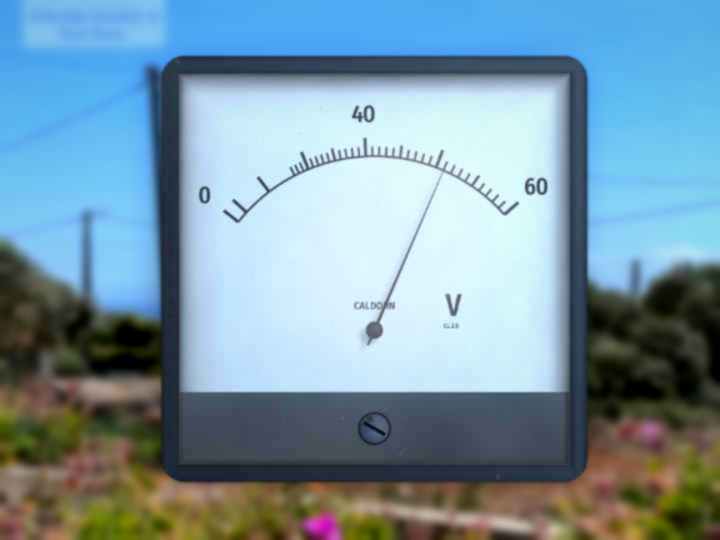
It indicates {"value": 51, "unit": "V"}
